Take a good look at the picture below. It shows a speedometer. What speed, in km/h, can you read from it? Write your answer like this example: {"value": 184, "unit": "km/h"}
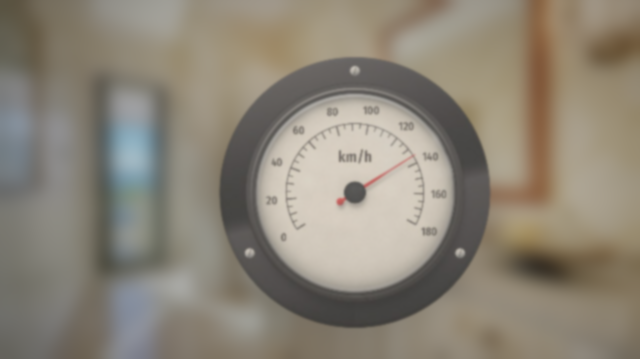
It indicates {"value": 135, "unit": "km/h"}
